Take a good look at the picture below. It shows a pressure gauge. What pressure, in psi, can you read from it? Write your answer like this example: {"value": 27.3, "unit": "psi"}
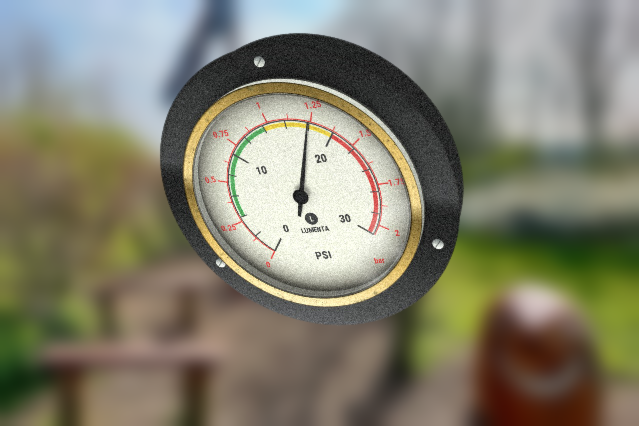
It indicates {"value": 18, "unit": "psi"}
